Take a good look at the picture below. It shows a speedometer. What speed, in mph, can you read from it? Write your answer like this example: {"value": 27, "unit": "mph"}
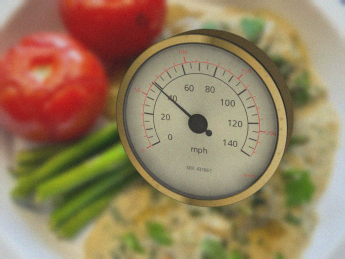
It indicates {"value": 40, "unit": "mph"}
